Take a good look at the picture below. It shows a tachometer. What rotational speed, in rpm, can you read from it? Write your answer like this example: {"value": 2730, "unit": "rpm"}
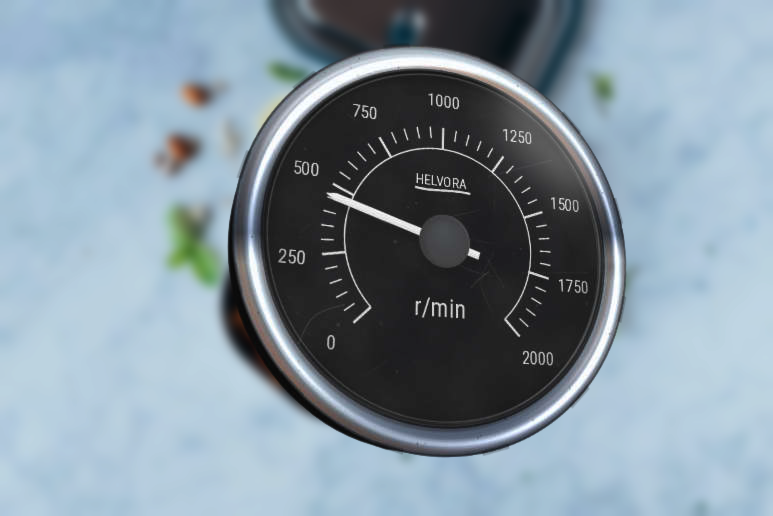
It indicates {"value": 450, "unit": "rpm"}
